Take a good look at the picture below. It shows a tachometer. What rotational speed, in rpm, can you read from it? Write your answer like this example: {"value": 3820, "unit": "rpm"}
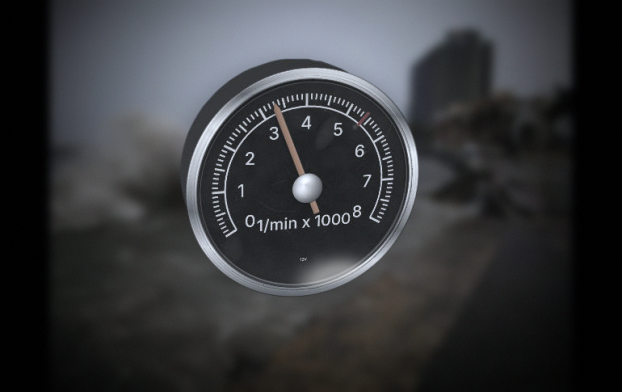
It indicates {"value": 3300, "unit": "rpm"}
